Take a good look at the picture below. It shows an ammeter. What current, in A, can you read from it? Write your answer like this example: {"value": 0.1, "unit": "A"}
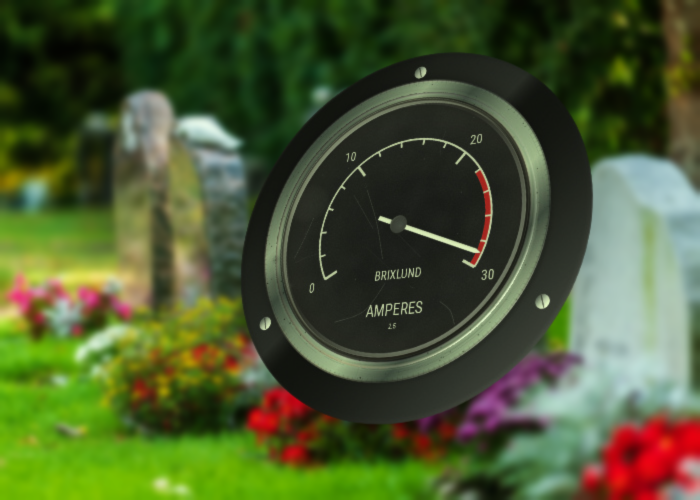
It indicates {"value": 29, "unit": "A"}
